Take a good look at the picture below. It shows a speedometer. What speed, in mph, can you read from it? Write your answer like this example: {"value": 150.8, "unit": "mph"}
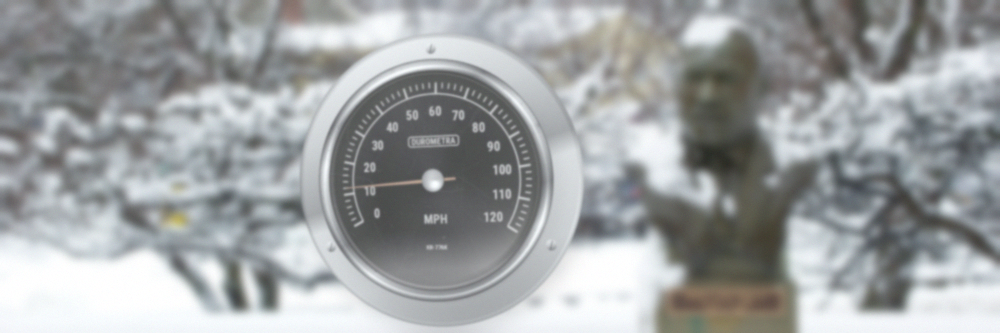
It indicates {"value": 12, "unit": "mph"}
